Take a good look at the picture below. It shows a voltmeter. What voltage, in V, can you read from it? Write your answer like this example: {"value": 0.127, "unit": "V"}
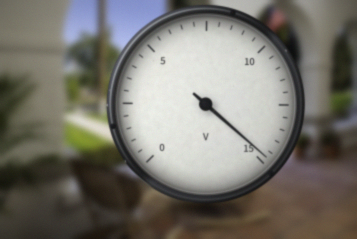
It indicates {"value": 14.75, "unit": "V"}
